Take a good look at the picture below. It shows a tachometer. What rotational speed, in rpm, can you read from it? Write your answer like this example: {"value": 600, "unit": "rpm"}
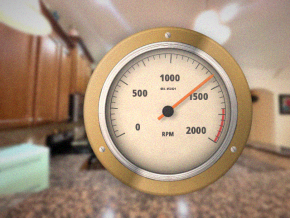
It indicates {"value": 1400, "unit": "rpm"}
